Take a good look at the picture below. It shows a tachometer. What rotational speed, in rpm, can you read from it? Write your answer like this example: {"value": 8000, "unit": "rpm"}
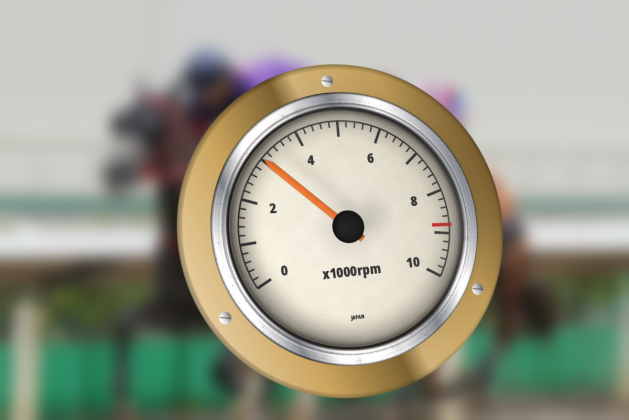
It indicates {"value": 3000, "unit": "rpm"}
